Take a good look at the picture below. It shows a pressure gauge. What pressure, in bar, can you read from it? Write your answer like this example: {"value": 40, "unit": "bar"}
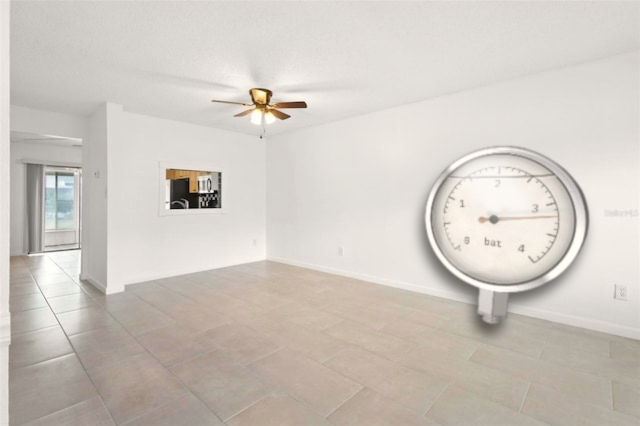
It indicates {"value": 3.2, "unit": "bar"}
